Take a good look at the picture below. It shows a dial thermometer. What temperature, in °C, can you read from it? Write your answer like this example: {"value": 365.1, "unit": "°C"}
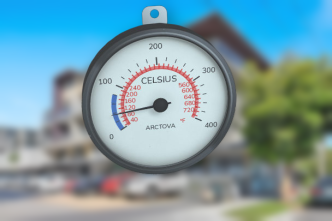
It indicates {"value": 40, "unit": "°C"}
